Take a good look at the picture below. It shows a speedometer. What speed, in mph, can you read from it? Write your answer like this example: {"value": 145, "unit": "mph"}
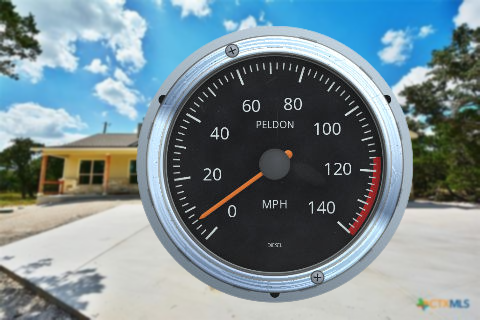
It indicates {"value": 6, "unit": "mph"}
